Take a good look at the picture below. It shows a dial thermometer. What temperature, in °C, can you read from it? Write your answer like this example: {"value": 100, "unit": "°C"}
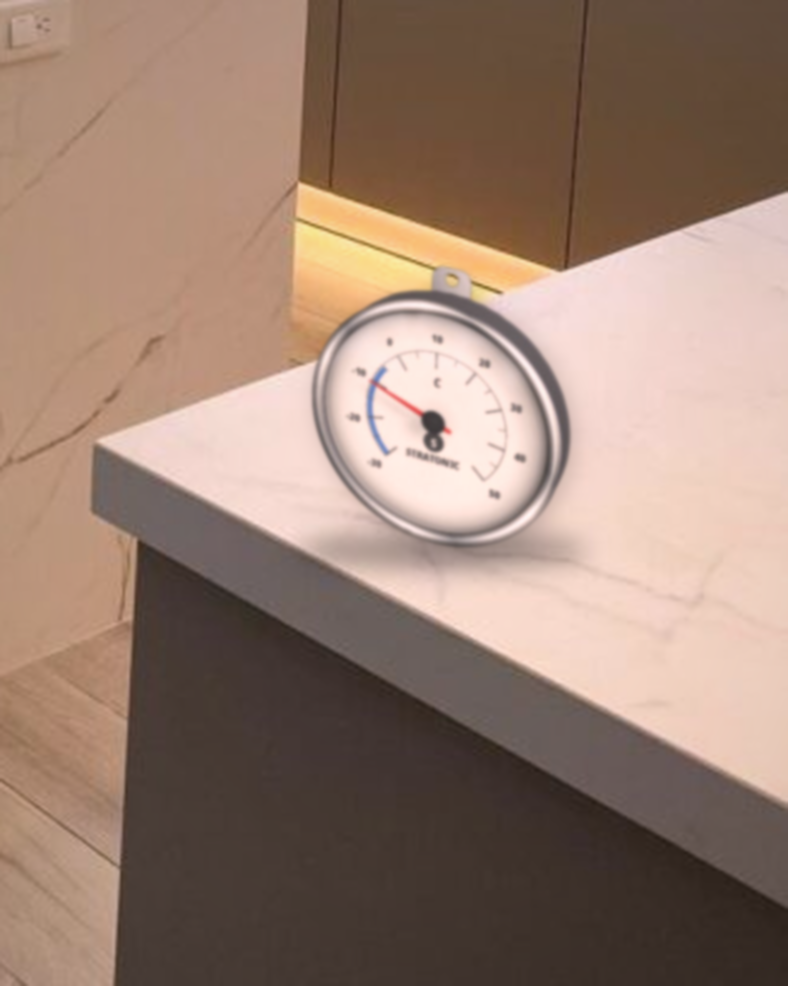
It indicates {"value": -10, "unit": "°C"}
